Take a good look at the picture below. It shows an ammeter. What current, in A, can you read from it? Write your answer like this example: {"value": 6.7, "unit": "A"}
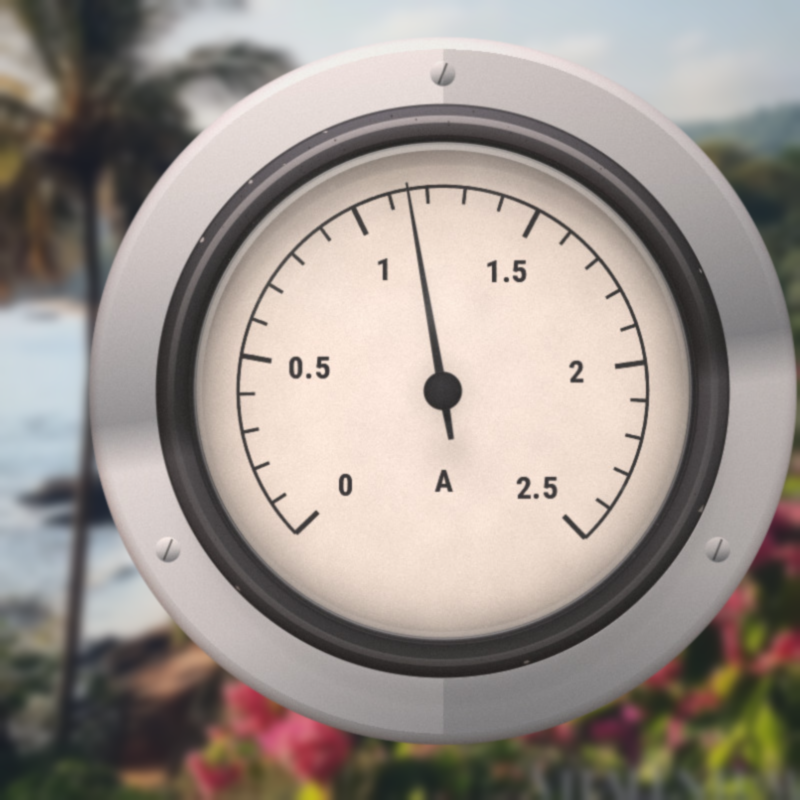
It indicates {"value": 1.15, "unit": "A"}
